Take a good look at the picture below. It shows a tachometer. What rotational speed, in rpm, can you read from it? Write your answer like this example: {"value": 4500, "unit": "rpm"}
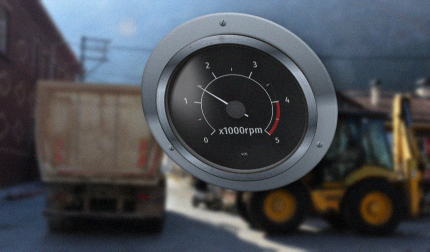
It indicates {"value": 1500, "unit": "rpm"}
